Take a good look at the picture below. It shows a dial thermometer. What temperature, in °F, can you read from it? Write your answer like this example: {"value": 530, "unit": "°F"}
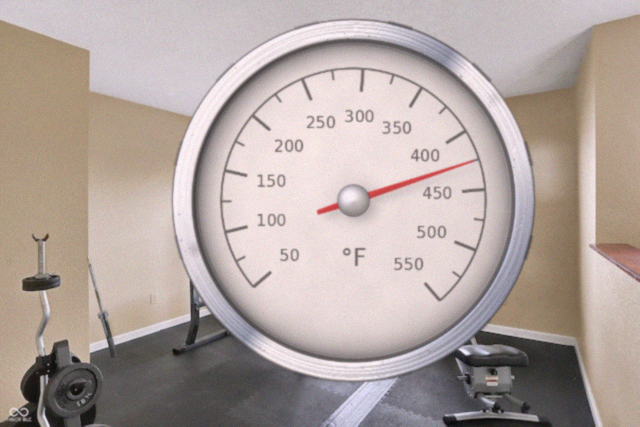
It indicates {"value": 425, "unit": "°F"}
